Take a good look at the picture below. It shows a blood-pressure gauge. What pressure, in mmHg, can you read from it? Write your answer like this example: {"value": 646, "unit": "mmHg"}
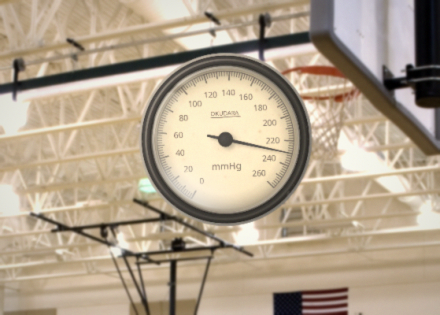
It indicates {"value": 230, "unit": "mmHg"}
